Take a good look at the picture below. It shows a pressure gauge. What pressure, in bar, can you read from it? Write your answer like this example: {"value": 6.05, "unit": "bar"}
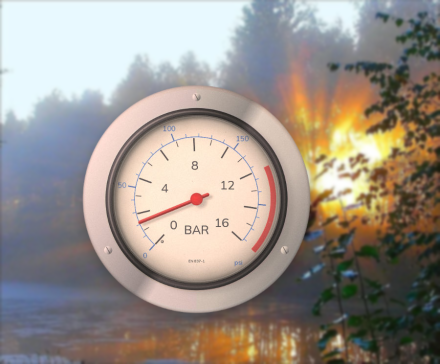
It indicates {"value": 1.5, "unit": "bar"}
